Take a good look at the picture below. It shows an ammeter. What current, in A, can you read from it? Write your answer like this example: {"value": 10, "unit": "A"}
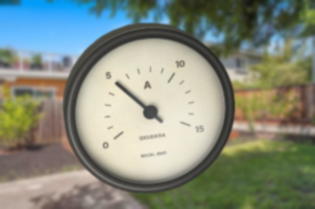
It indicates {"value": 5, "unit": "A"}
